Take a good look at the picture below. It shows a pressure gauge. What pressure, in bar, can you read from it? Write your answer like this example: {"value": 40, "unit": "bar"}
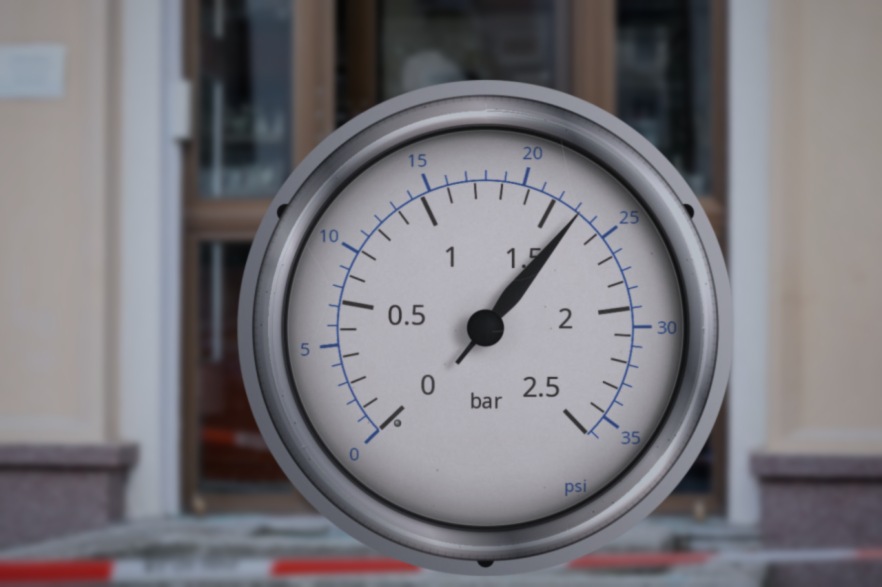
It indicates {"value": 1.6, "unit": "bar"}
